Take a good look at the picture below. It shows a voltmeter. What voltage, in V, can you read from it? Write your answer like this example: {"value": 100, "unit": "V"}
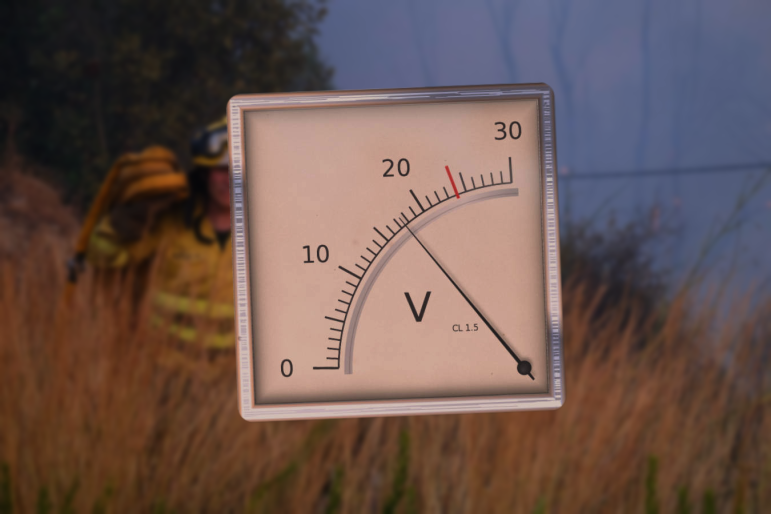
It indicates {"value": 17.5, "unit": "V"}
